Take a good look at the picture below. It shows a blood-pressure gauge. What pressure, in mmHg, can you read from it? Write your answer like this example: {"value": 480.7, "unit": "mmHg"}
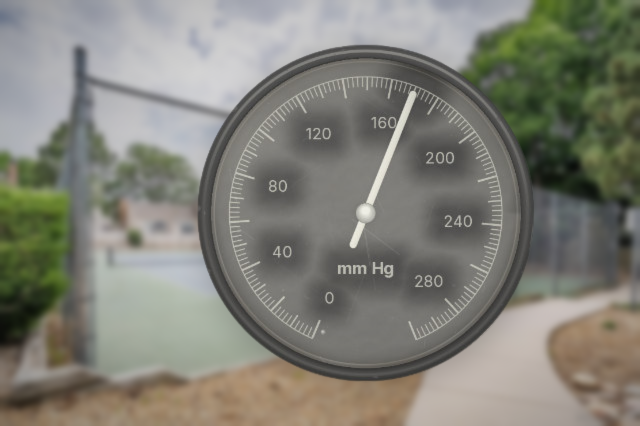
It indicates {"value": 170, "unit": "mmHg"}
